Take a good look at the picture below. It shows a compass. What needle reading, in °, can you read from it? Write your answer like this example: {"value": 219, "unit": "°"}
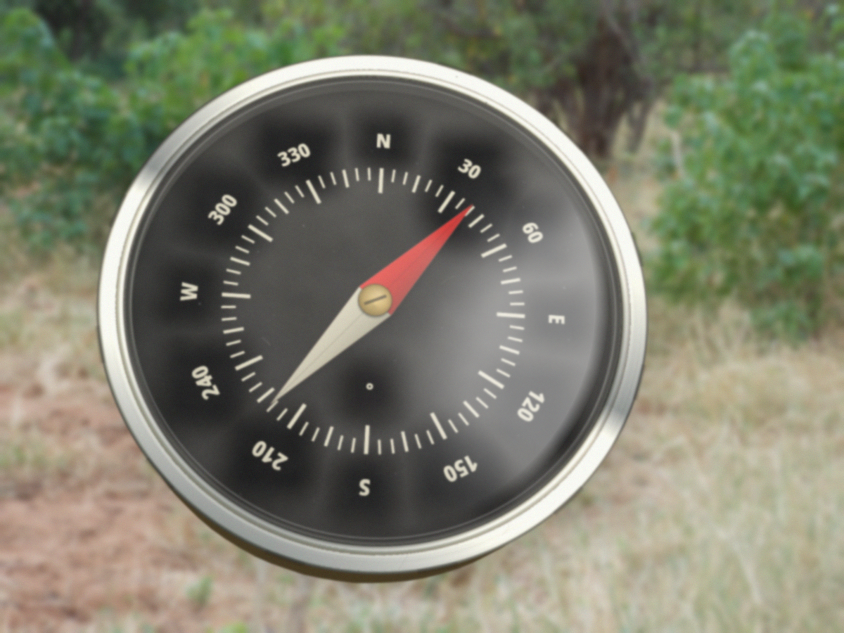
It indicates {"value": 40, "unit": "°"}
